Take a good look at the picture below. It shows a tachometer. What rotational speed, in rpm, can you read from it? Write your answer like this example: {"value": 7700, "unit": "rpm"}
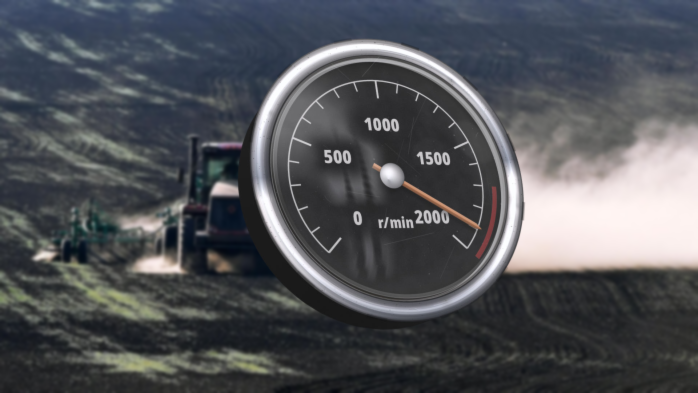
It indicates {"value": 1900, "unit": "rpm"}
